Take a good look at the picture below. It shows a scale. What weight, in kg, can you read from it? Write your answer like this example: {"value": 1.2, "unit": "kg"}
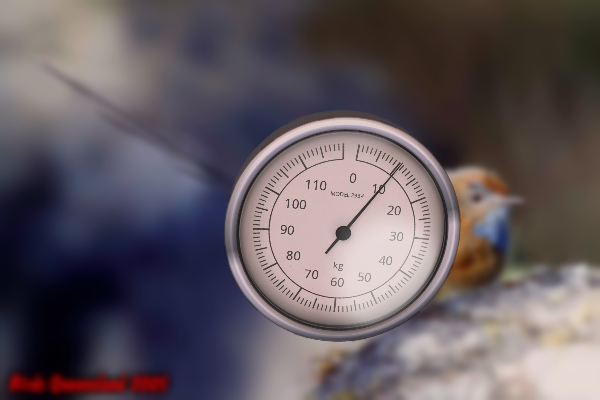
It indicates {"value": 10, "unit": "kg"}
